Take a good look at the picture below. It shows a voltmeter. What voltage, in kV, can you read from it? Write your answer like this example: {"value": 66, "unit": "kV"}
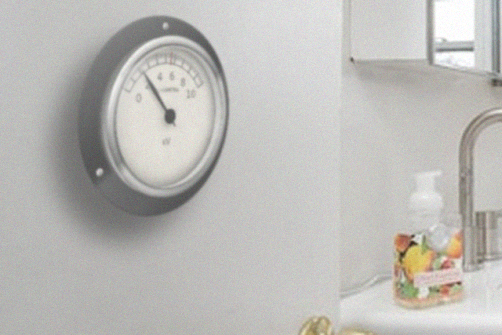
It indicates {"value": 2, "unit": "kV"}
